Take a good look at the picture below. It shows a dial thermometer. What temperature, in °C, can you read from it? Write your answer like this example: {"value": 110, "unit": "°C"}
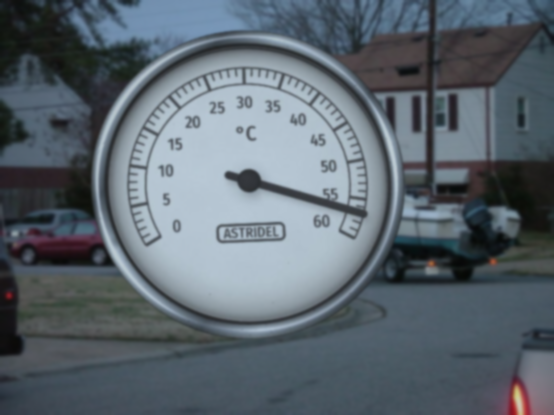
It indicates {"value": 57, "unit": "°C"}
